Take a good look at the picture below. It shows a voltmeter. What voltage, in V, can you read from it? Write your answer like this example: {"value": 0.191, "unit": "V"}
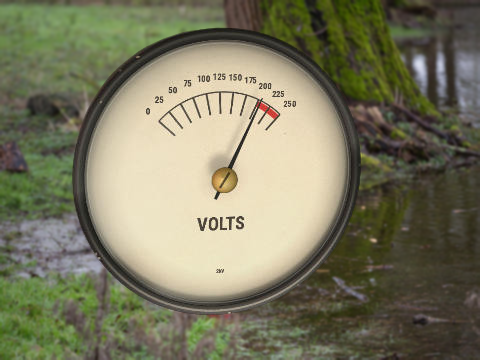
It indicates {"value": 200, "unit": "V"}
